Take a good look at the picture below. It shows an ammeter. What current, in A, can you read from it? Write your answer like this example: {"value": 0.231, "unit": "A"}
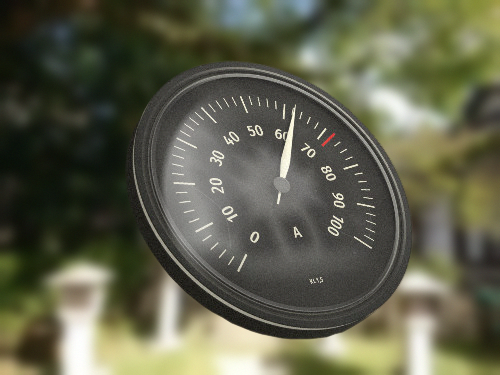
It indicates {"value": 62, "unit": "A"}
